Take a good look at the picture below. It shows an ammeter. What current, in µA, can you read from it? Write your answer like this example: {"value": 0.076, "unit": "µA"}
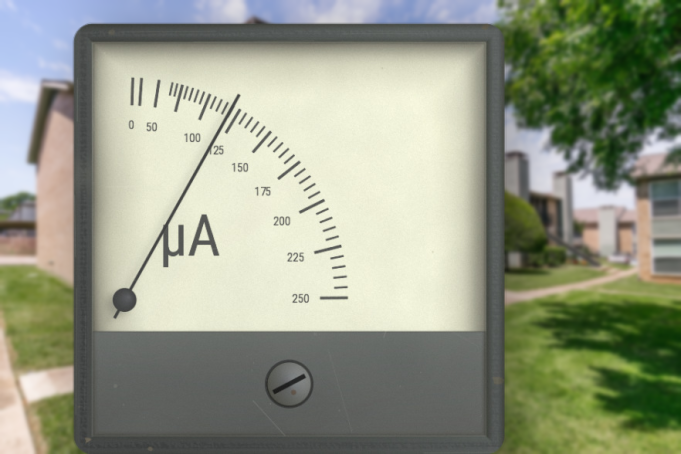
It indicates {"value": 120, "unit": "µA"}
